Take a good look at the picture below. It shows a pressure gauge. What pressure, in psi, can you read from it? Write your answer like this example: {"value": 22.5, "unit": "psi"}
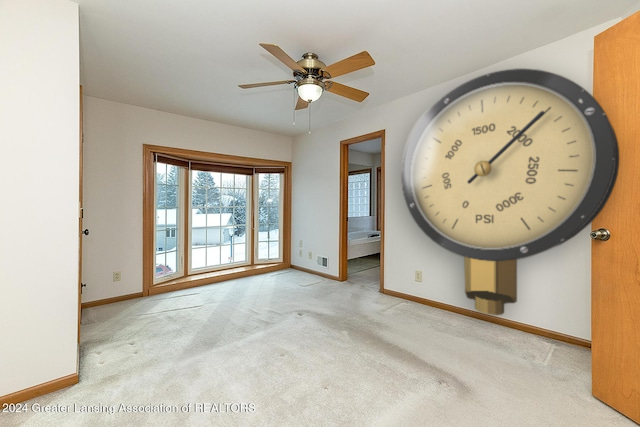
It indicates {"value": 2000, "unit": "psi"}
